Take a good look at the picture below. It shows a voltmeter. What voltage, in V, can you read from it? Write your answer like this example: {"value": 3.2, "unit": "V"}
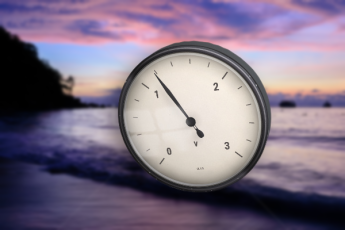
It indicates {"value": 1.2, "unit": "V"}
